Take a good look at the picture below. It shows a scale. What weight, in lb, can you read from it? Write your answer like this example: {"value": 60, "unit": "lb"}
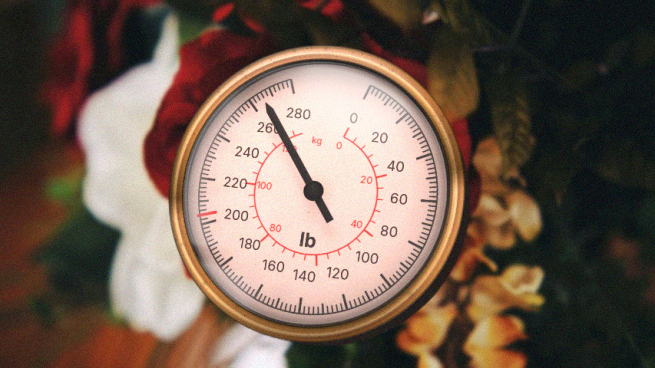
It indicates {"value": 266, "unit": "lb"}
